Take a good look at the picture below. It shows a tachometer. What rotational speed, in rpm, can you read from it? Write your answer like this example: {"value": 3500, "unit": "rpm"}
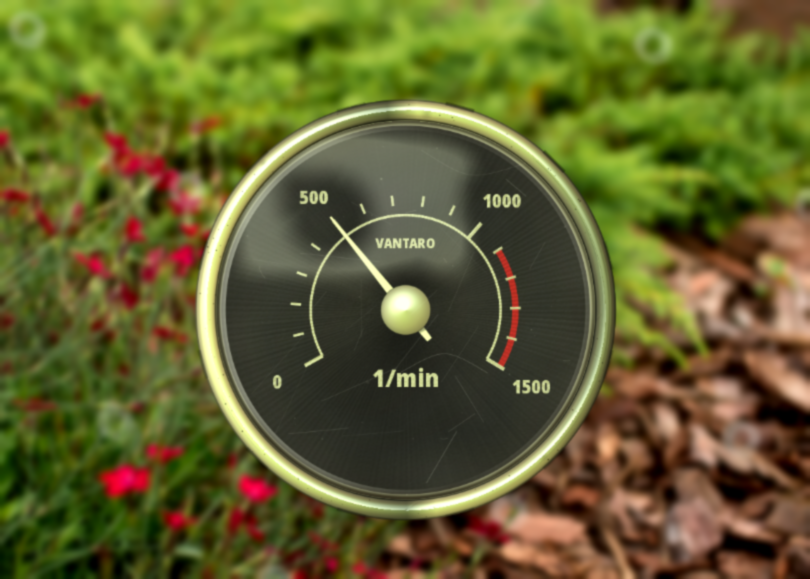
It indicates {"value": 500, "unit": "rpm"}
